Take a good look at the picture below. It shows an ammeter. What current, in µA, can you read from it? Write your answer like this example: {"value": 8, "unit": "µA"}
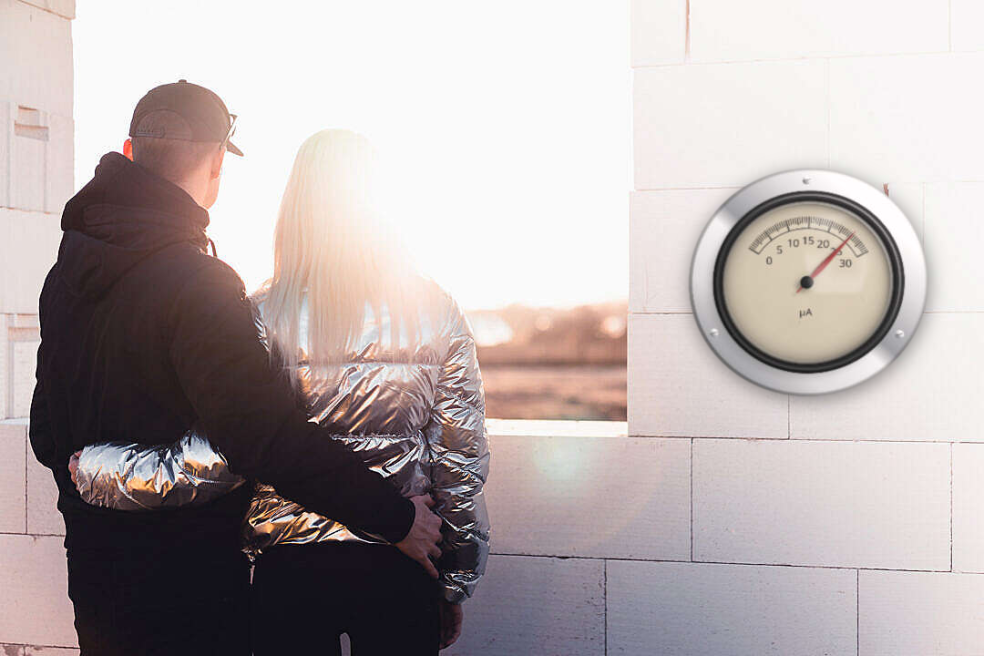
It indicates {"value": 25, "unit": "µA"}
